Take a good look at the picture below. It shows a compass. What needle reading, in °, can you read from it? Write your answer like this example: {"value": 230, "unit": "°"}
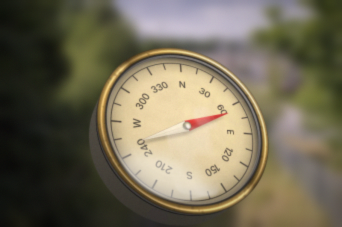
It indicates {"value": 67.5, "unit": "°"}
